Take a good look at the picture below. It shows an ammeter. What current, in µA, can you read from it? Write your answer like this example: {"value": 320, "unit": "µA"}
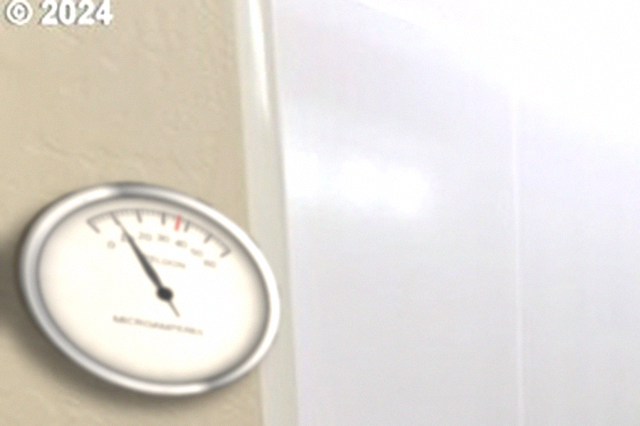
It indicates {"value": 10, "unit": "µA"}
